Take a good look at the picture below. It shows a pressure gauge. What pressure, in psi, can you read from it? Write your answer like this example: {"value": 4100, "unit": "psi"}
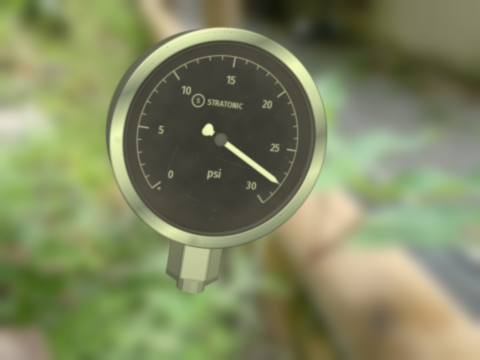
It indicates {"value": 28, "unit": "psi"}
